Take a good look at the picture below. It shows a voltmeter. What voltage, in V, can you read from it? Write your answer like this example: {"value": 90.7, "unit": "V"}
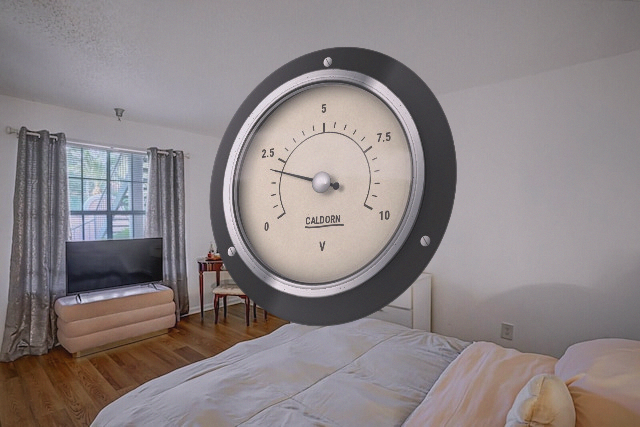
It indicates {"value": 2, "unit": "V"}
